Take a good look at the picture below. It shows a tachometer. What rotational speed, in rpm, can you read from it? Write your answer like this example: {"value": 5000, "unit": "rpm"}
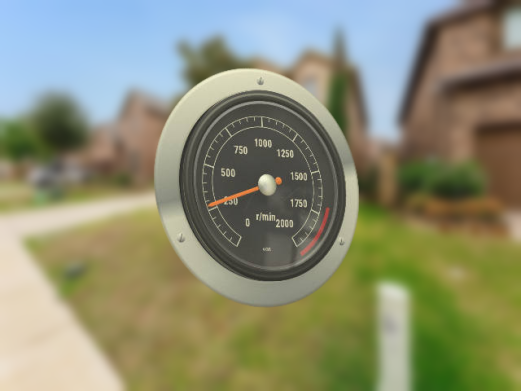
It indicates {"value": 275, "unit": "rpm"}
